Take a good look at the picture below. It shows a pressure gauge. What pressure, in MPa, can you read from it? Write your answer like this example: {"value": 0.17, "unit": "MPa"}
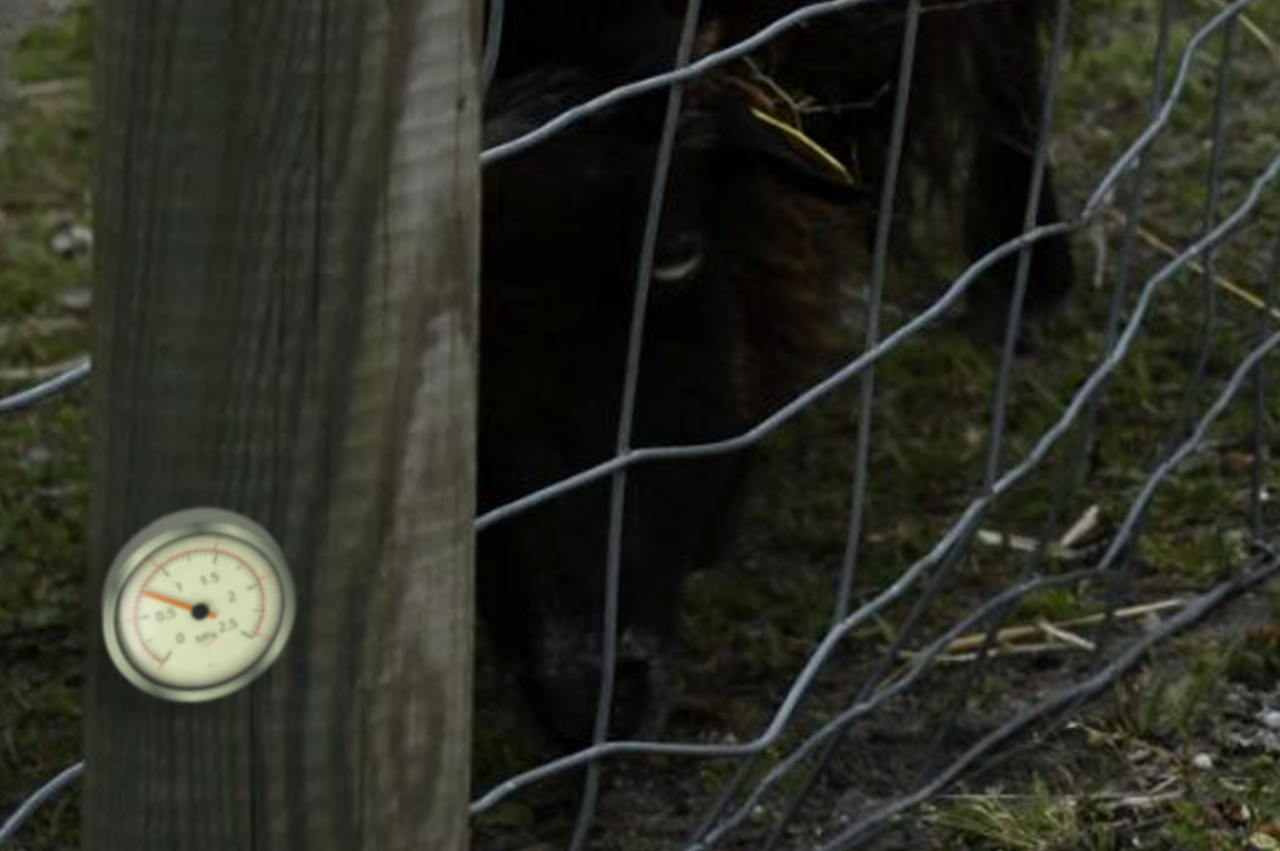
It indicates {"value": 0.75, "unit": "MPa"}
